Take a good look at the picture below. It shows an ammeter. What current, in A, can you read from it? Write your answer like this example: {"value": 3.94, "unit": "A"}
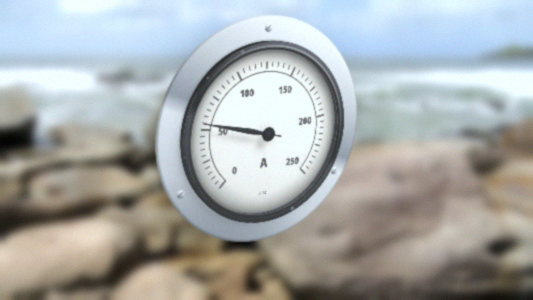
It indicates {"value": 55, "unit": "A"}
